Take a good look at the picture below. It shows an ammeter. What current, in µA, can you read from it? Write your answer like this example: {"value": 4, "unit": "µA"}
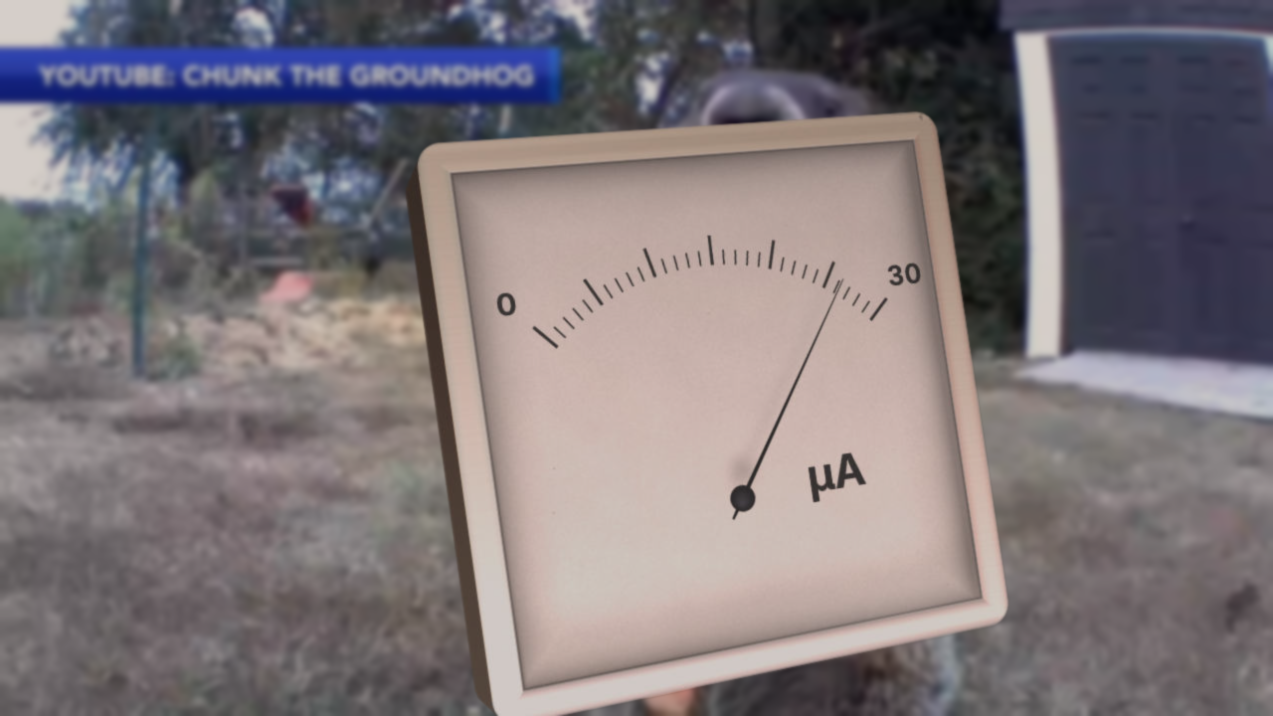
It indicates {"value": 26, "unit": "µA"}
